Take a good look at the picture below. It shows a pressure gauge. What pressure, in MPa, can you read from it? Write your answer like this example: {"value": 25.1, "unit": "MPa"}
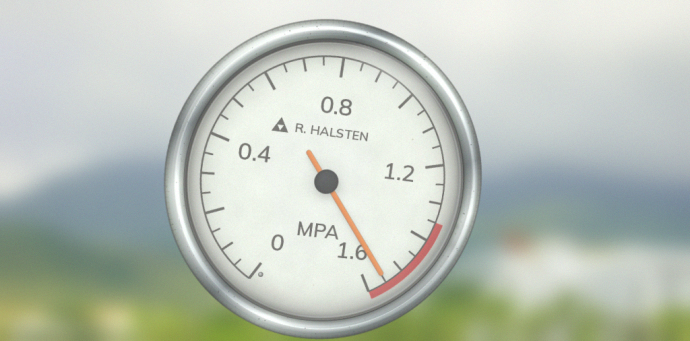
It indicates {"value": 1.55, "unit": "MPa"}
